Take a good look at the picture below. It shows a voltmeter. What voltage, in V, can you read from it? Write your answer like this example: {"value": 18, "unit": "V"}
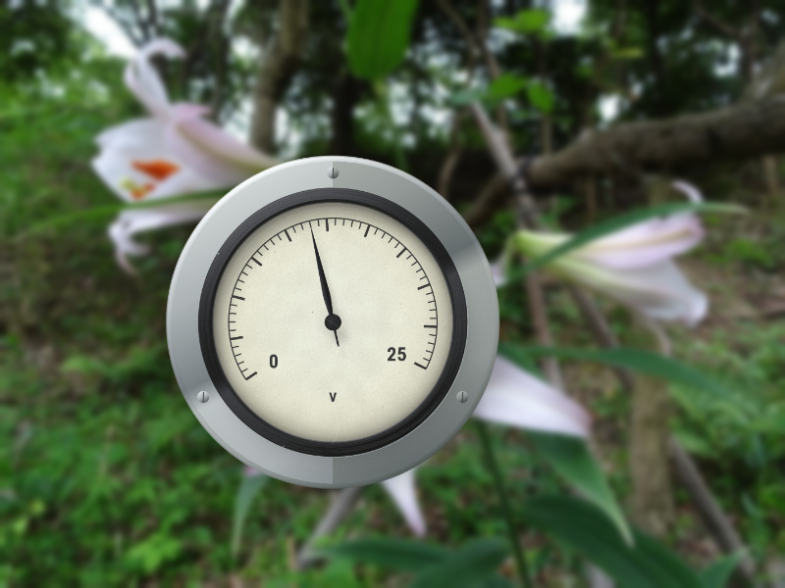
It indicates {"value": 11.5, "unit": "V"}
